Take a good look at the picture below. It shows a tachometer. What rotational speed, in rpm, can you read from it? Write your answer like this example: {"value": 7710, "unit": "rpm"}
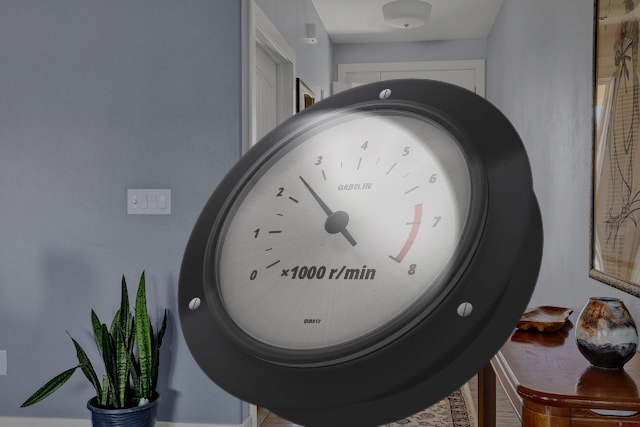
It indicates {"value": 2500, "unit": "rpm"}
